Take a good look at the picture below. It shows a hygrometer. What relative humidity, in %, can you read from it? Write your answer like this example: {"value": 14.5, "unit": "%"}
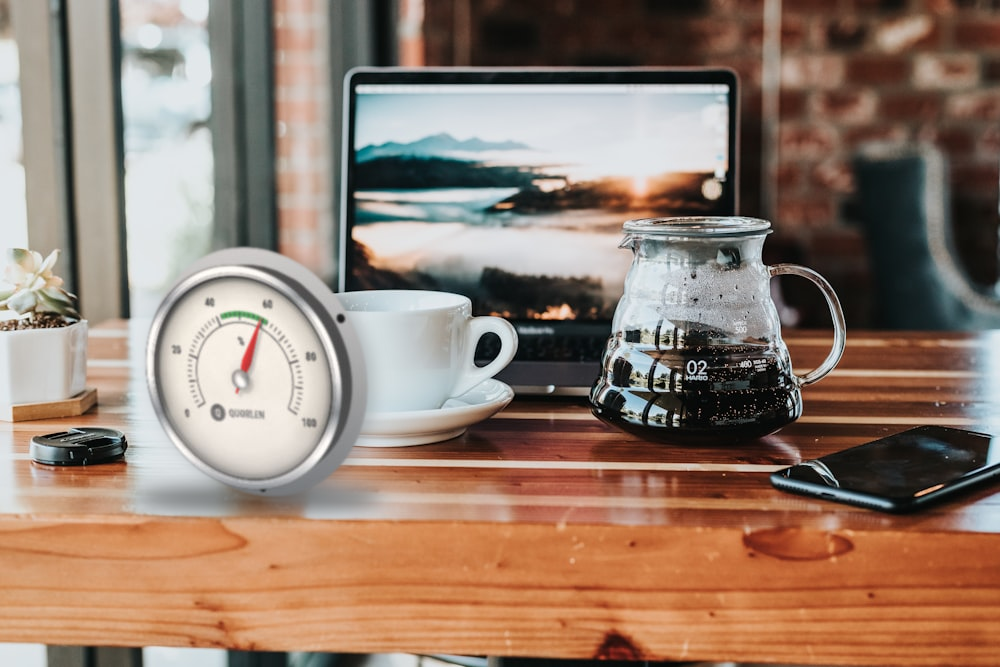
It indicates {"value": 60, "unit": "%"}
